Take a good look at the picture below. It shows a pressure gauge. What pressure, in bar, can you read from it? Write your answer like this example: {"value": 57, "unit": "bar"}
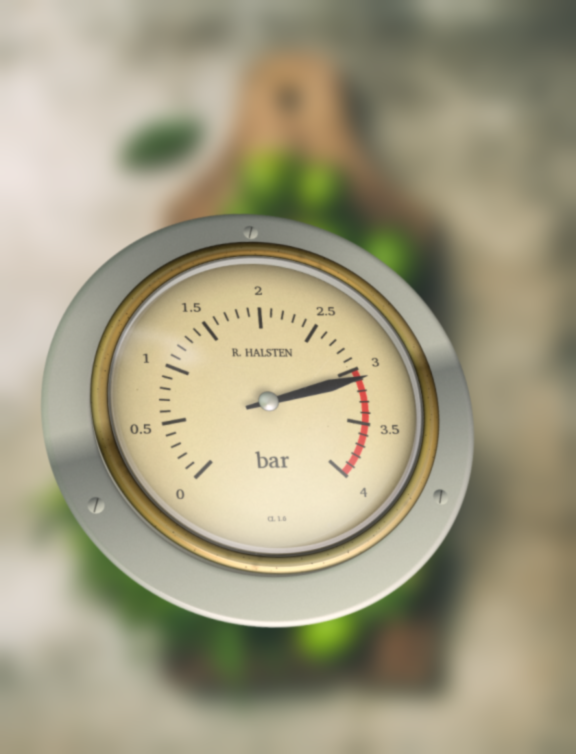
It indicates {"value": 3.1, "unit": "bar"}
